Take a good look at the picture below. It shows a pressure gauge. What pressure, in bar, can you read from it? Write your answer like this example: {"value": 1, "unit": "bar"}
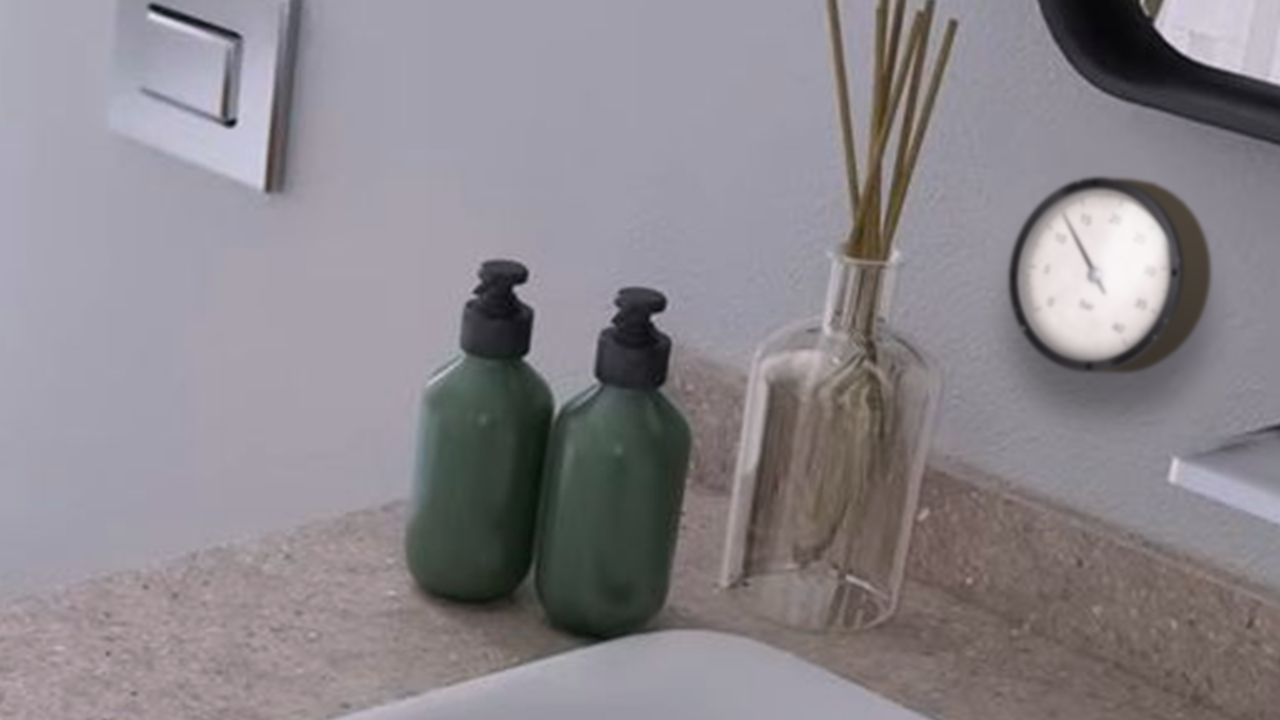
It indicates {"value": 12.5, "unit": "bar"}
